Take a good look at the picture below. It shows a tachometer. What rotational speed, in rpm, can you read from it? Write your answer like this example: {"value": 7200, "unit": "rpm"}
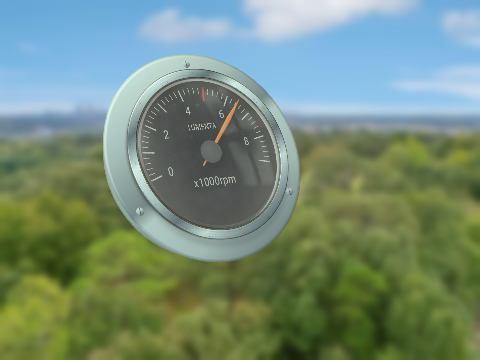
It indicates {"value": 6400, "unit": "rpm"}
